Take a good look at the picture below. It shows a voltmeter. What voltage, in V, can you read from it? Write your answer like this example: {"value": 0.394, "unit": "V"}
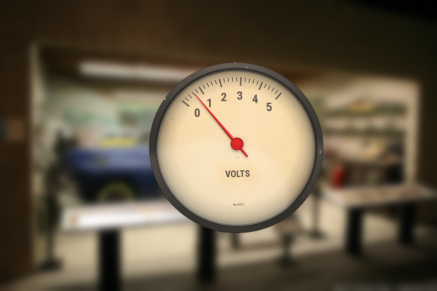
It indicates {"value": 0.6, "unit": "V"}
